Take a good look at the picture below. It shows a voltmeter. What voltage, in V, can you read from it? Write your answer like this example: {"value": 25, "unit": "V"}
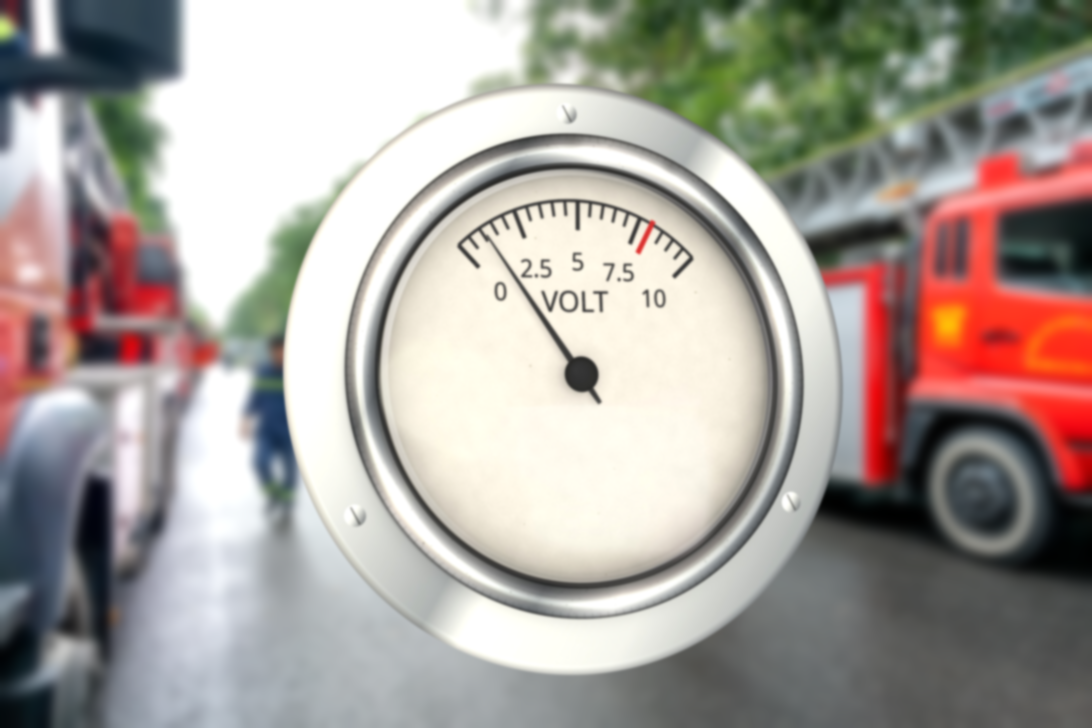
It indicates {"value": 1, "unit": "V"}
